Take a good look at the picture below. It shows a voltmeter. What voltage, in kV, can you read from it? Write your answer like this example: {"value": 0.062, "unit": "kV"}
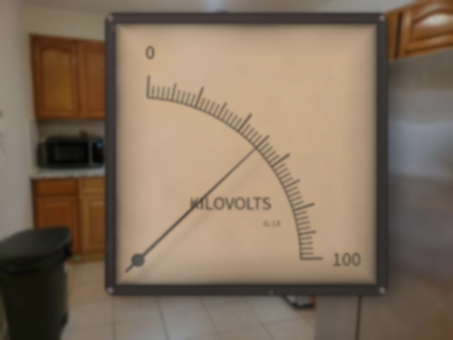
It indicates {"value": 50, "unit": "kV"}
